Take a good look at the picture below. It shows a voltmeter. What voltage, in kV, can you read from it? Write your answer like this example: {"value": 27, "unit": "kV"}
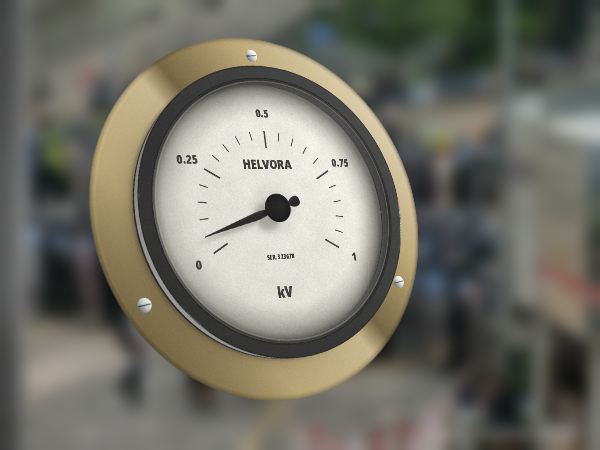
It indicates {"value": 0.05, "unit": "kV"}
